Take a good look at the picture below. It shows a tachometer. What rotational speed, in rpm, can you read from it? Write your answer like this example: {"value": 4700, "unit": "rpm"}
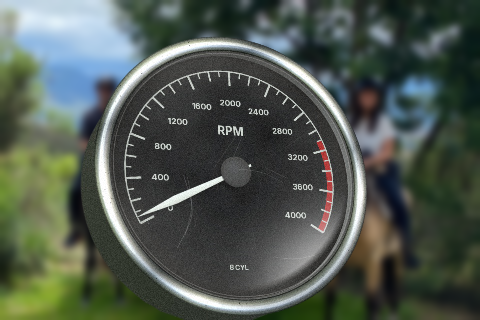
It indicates {"value": 50, "unit": "rpm"}
